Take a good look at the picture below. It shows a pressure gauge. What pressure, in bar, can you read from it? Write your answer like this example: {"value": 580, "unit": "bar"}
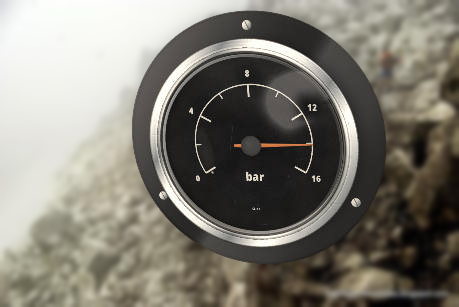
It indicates {"value": 14, "unit": "bar"}
